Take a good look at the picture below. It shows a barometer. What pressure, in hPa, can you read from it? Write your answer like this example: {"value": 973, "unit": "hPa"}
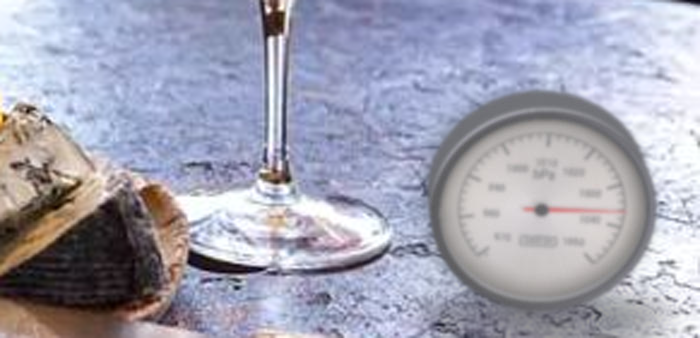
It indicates {"value": 1036, "unit": "hPa"}
